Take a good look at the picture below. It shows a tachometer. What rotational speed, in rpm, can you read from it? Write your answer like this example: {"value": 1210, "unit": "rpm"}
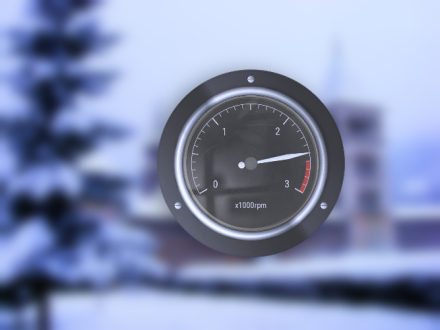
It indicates {"value": 2500, "unit": "rpm"}
